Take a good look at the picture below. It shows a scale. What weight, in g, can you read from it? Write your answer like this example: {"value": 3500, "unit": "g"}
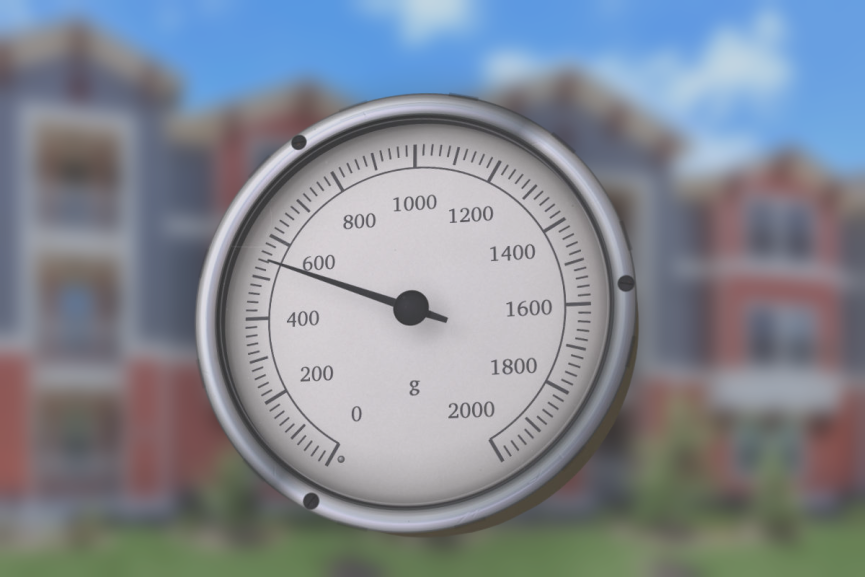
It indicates {"value": 540, "unit": "g"}
